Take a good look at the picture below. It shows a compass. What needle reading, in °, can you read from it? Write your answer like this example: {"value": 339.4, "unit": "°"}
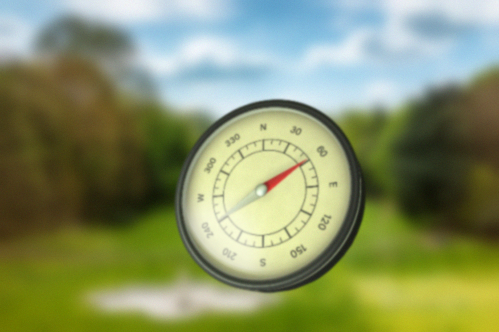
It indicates {"value": 60, "unit": "°"}
